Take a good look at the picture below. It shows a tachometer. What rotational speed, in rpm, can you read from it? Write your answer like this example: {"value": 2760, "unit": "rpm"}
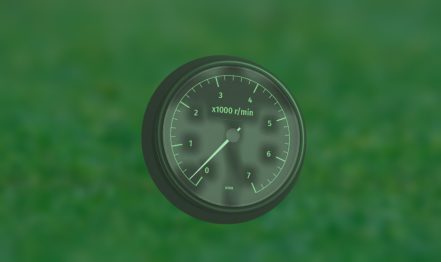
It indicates {"value": 200, "unit": "rpm"}
